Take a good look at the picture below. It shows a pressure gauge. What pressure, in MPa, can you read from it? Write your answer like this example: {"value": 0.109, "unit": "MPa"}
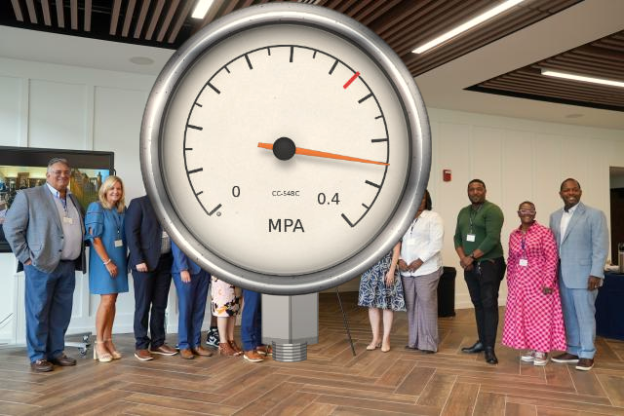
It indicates {"value": 0.34, "unit": "MPa"}
